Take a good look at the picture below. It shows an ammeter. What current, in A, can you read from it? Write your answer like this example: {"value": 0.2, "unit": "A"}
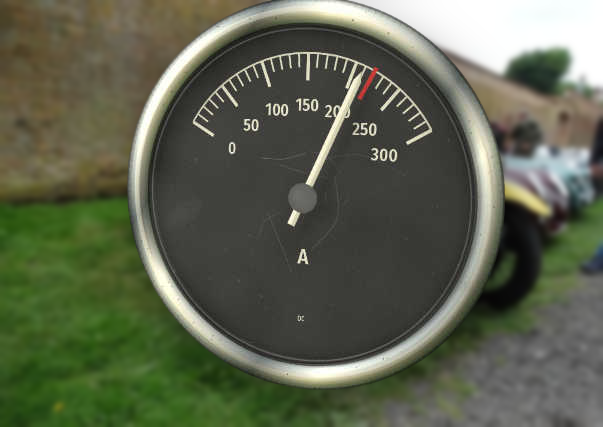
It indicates {"value": 210, "unit": "A"}
